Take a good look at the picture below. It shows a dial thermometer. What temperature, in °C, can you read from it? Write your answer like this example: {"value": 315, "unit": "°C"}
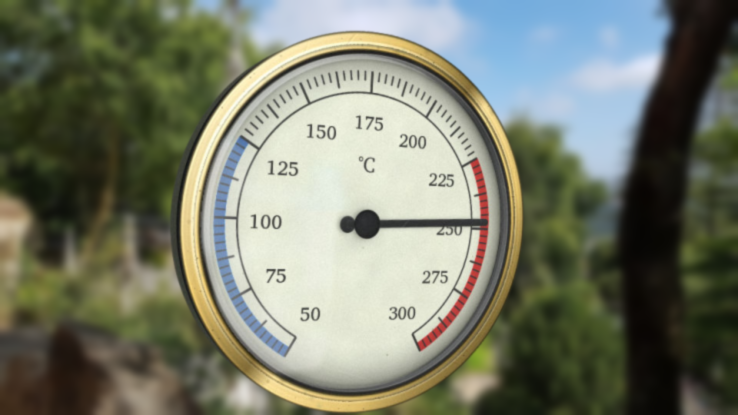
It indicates {"value": 247.5, "unit": "°C"}
